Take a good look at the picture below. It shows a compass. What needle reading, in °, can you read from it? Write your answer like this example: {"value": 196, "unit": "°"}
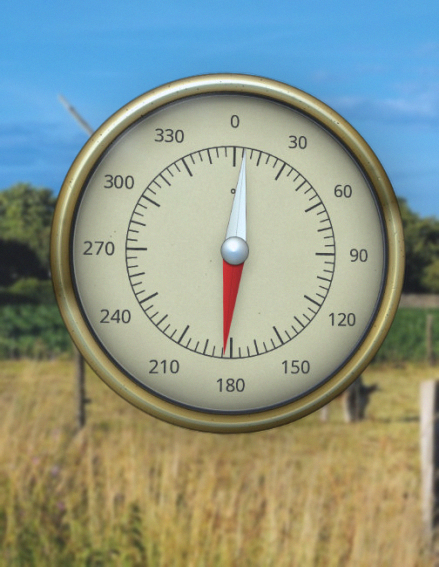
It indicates {"value": 185, "unit": "°"}
